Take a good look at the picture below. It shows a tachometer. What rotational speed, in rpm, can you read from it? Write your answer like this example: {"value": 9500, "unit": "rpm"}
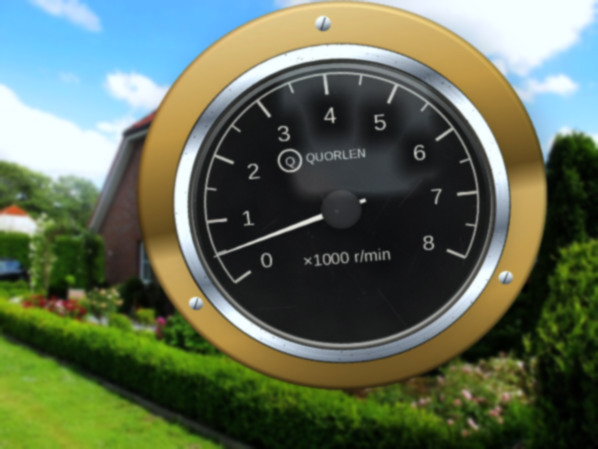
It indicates {"value": 500, "unit": "rpm"}
